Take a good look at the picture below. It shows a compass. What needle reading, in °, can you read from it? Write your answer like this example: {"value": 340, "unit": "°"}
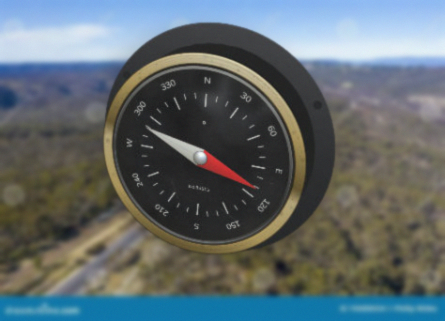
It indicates {"value": 110, "unit": "°"}
